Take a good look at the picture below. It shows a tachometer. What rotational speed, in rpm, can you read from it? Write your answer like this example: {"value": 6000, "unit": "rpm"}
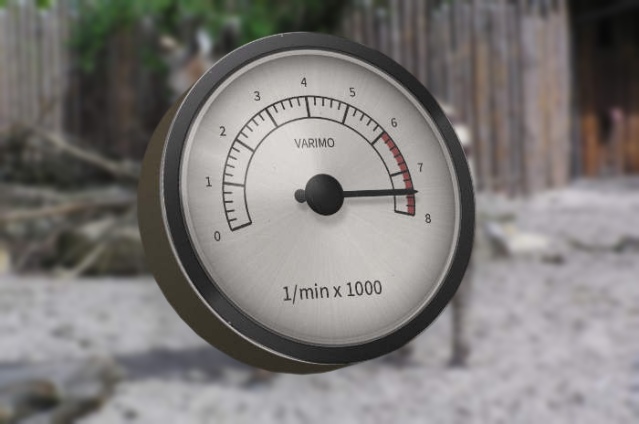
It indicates {"value": 7500, "unit": "rpm"}
